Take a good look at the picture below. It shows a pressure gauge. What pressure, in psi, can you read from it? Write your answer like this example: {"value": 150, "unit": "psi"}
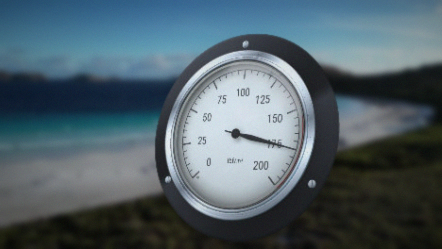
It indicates {"value": 175, "unit": "psi"}
